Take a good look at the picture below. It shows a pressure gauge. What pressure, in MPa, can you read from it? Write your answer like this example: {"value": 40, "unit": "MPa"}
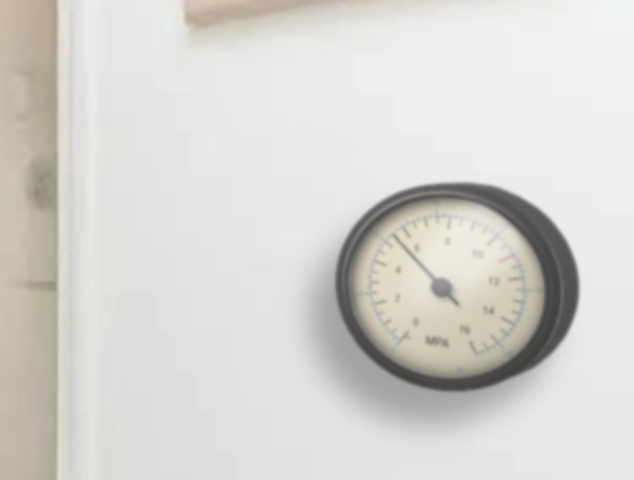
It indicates {"value": 5.5, "unit": "MPa"}
